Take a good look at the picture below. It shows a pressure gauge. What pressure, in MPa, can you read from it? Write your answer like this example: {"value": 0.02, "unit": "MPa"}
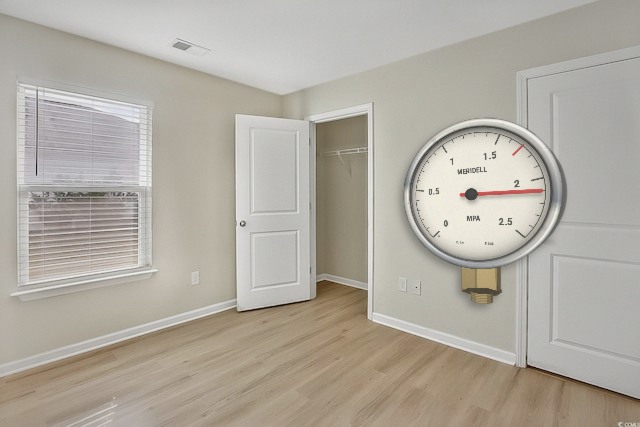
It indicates {"value": 2.1, "unit": "MPa"}
